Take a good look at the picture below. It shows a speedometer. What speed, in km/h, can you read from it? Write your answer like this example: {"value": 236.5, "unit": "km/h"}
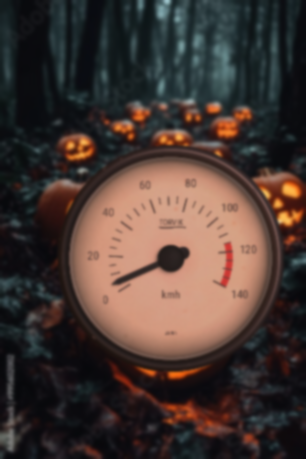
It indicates {"value": 5, "unit": "km/h"}
